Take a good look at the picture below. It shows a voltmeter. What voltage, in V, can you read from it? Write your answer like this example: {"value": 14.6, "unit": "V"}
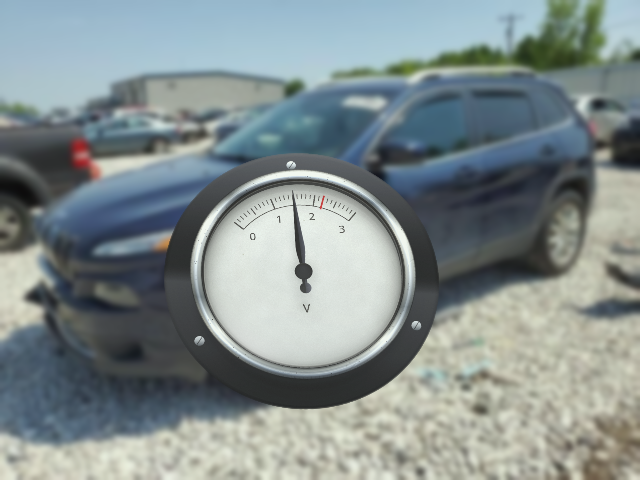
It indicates {"value": 1.5, "unit": "V"}
